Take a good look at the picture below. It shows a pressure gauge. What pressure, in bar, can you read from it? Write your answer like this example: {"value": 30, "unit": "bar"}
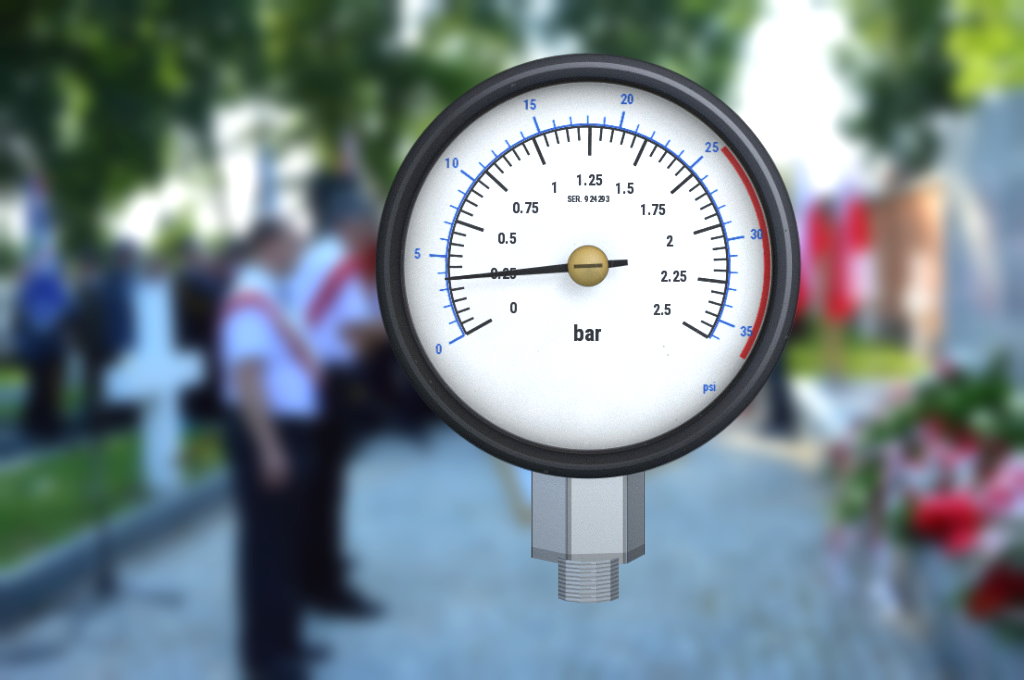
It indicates {"value": 0.25, "unit": "bar"}
